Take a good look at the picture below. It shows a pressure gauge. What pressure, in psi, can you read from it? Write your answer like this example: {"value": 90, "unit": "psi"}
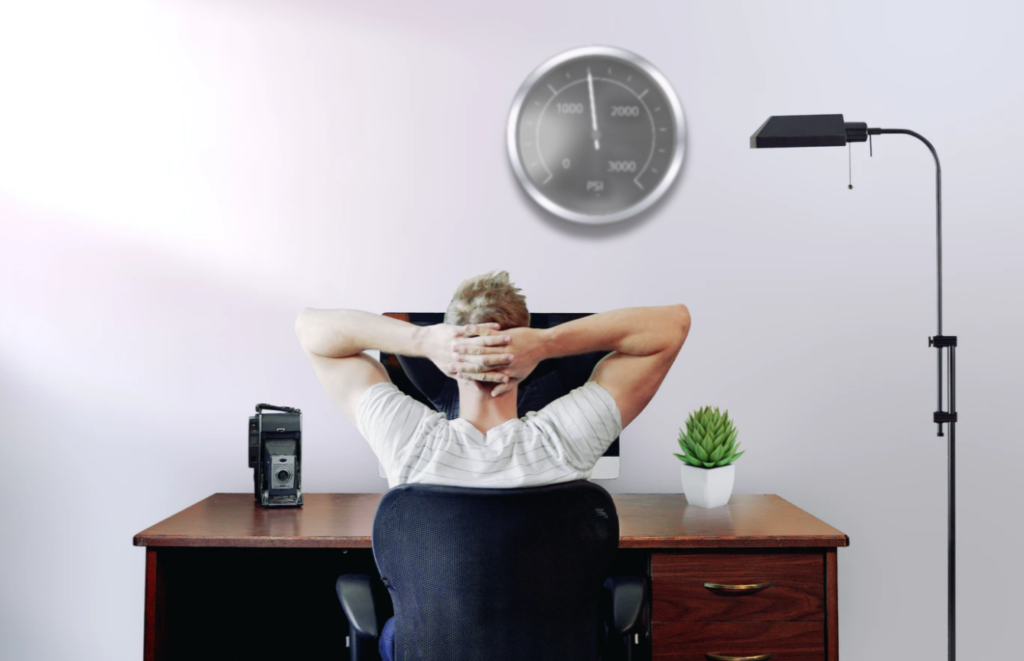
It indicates {"value": 1400, "unit": "psi"}
